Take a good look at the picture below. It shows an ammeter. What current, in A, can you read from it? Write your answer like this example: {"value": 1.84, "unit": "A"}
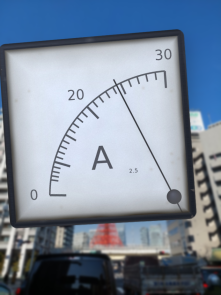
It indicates {"value": 24.5, "unit": "A"}
